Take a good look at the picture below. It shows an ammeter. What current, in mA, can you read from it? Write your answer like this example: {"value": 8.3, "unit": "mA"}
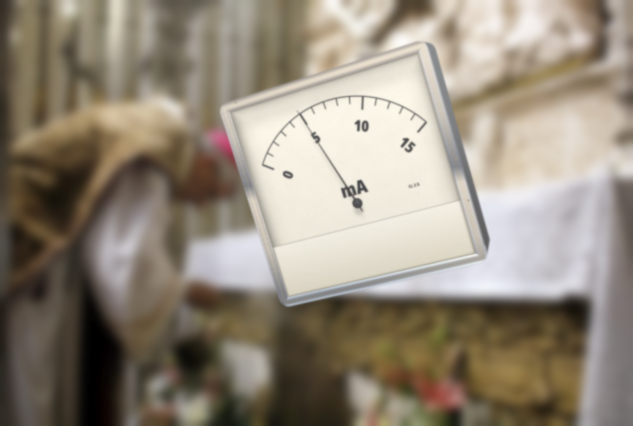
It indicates {"value": 5, "unit": "mA"}
